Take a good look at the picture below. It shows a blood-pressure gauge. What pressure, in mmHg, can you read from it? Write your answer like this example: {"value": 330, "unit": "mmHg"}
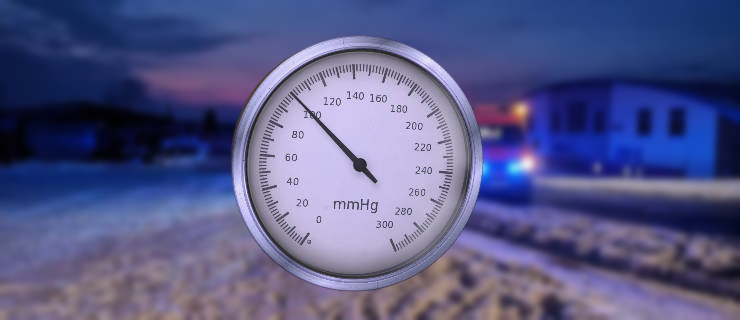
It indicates {"value": 100, "unit": "mmHg"}
